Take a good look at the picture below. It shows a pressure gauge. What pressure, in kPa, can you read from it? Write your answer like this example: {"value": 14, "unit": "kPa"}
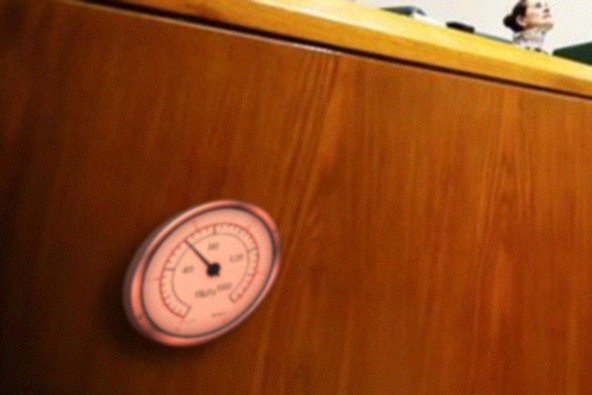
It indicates {"value": 60, "unit": "kPa"}
